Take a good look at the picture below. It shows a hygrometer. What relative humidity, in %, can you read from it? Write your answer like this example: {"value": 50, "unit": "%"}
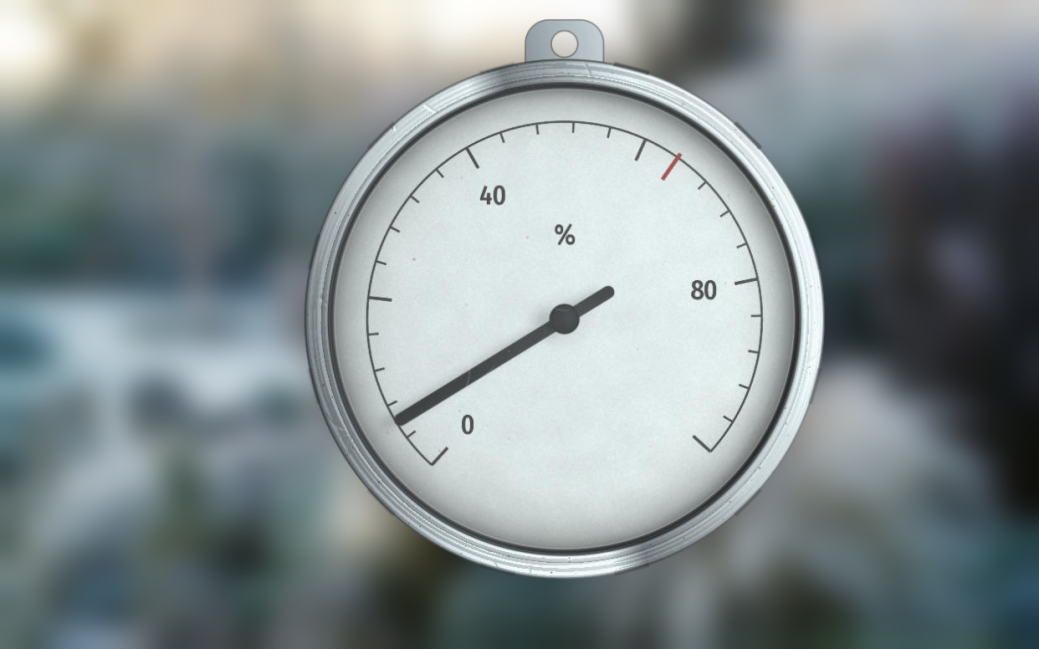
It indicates {"value": 6, "unit": "%"}
